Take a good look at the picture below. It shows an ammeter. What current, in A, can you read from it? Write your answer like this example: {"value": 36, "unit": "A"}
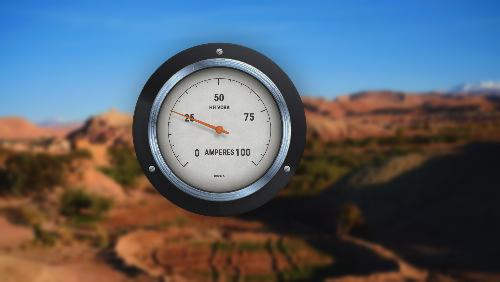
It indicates {"value": 25, "unit": "A"}
